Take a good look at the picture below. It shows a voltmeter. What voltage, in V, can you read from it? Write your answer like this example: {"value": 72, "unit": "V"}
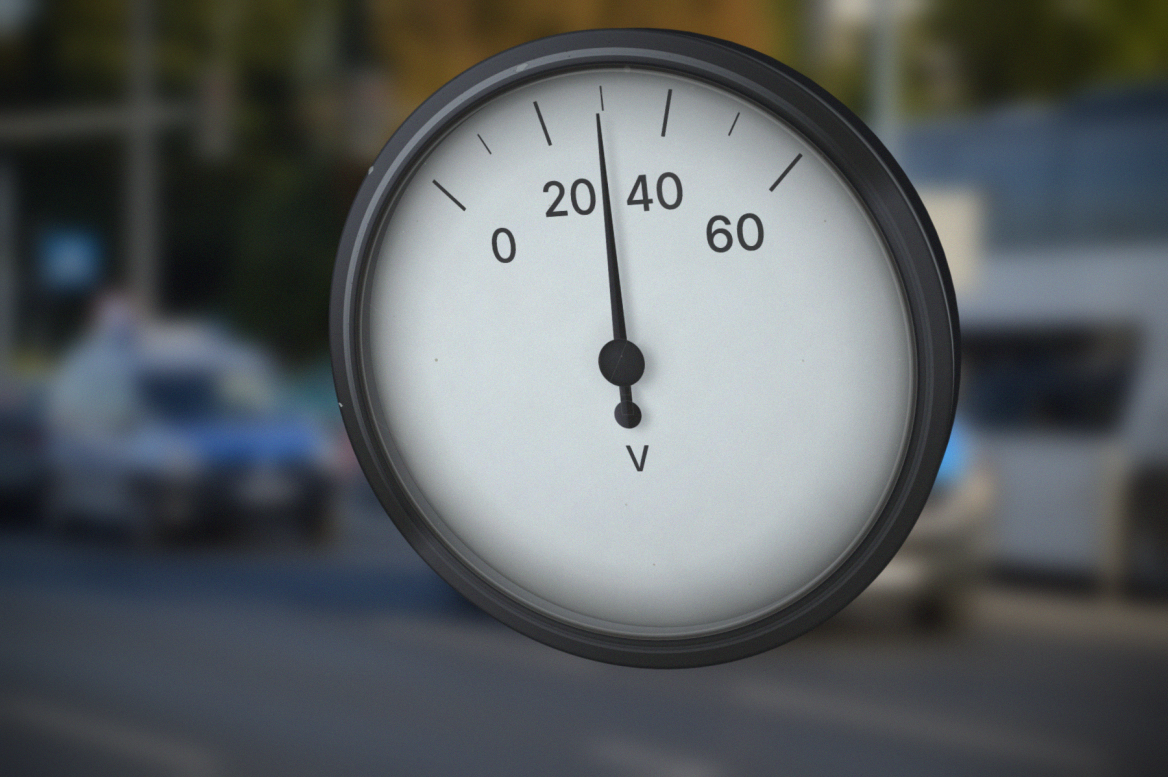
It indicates {"value": 30, "unit": "V"}
